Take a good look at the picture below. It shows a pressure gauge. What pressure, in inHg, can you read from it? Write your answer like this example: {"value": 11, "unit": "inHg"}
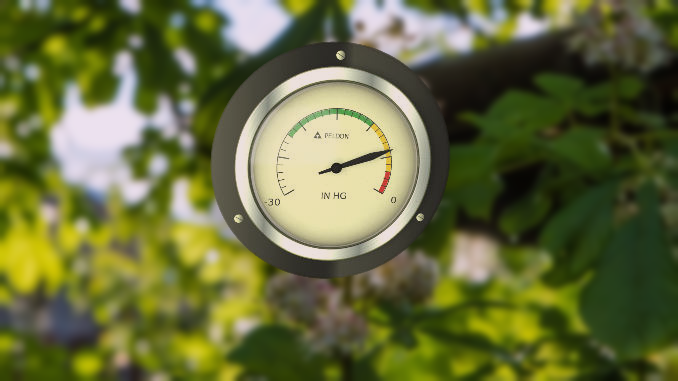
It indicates {"value": -6, "unit": "inHg"}
